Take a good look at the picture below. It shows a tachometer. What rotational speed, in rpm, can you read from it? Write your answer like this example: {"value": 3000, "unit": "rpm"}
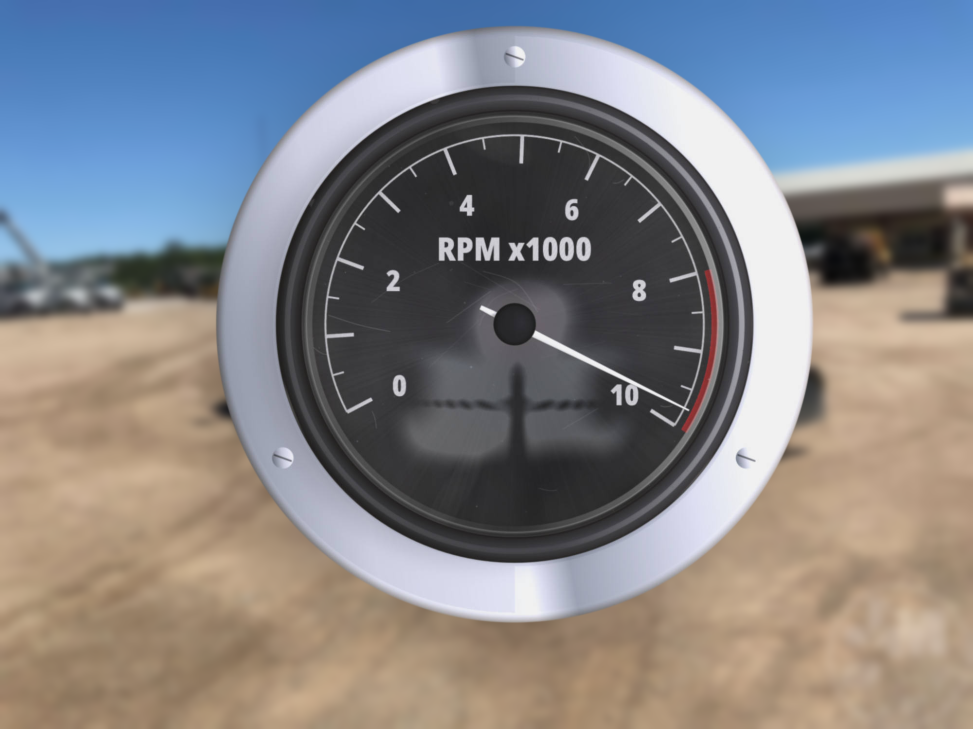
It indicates {"value": 9750, "unit": "rpm"}
